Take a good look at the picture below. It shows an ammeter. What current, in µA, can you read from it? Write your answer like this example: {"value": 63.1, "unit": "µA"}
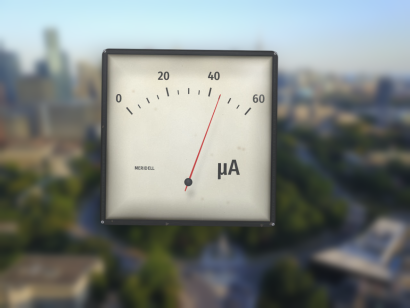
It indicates {"value": 45, "unit": "µA"}
